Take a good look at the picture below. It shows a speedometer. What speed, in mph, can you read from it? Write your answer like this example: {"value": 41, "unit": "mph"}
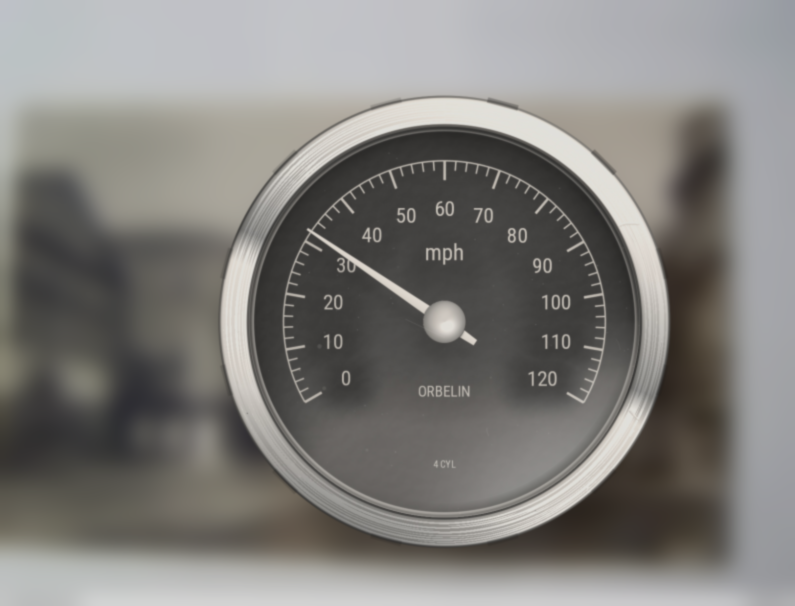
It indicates {"value": 32, "unit": "mph"}
